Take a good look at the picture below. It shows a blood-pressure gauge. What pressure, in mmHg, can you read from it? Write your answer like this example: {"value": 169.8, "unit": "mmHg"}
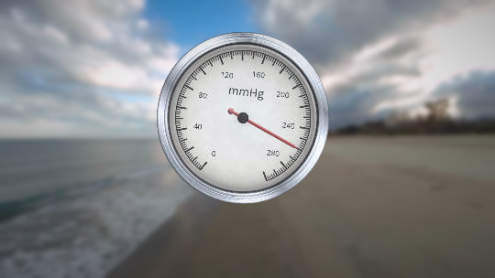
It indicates {"value": 260, "unit": "mmHg"}
